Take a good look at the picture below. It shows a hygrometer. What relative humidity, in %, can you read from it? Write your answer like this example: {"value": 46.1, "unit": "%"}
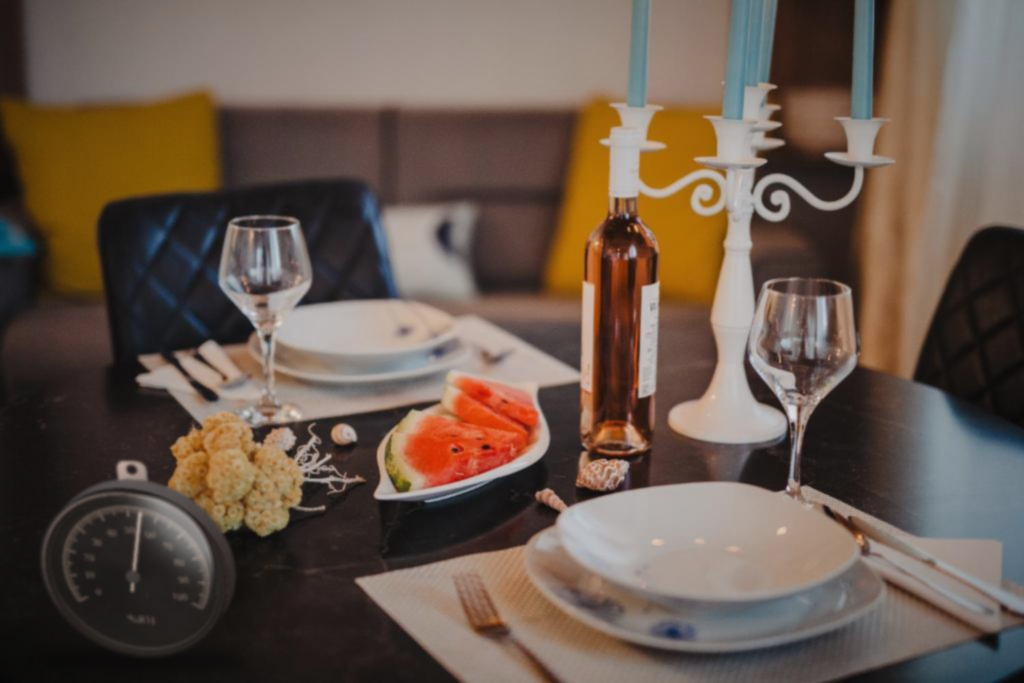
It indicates {"value": 55, "unit": "%"}
